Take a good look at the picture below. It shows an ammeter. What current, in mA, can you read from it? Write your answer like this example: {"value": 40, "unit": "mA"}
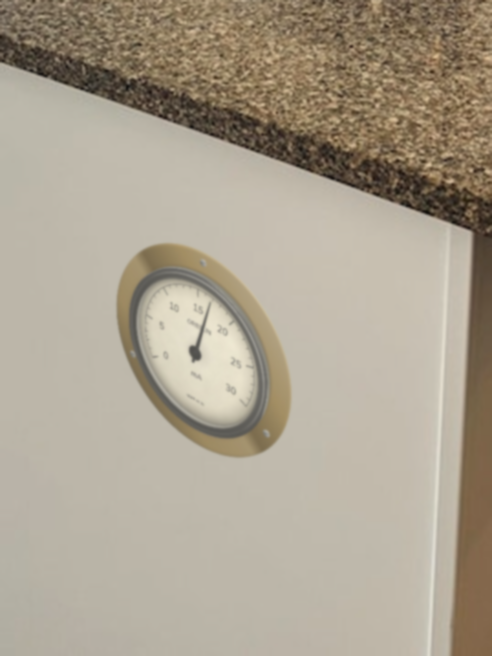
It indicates {"value": 17, "unit": "mA"}
